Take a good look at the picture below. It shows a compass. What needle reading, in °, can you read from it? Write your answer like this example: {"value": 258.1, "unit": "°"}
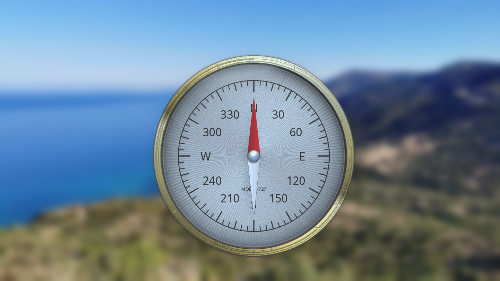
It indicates {"value": 0, "unit": "°"}
